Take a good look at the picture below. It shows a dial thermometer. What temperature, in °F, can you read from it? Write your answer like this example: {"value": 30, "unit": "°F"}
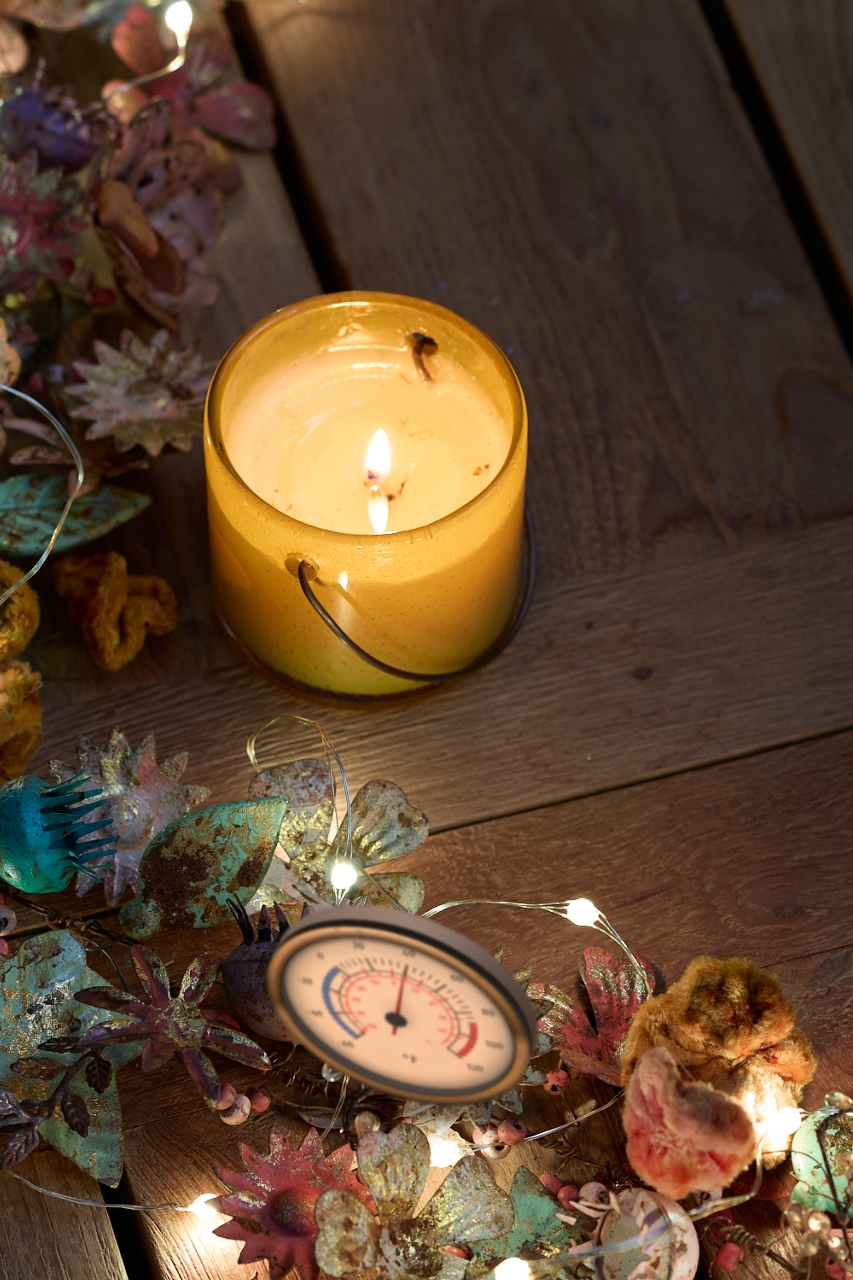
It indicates {"value": 40, "unit": "°F"}
